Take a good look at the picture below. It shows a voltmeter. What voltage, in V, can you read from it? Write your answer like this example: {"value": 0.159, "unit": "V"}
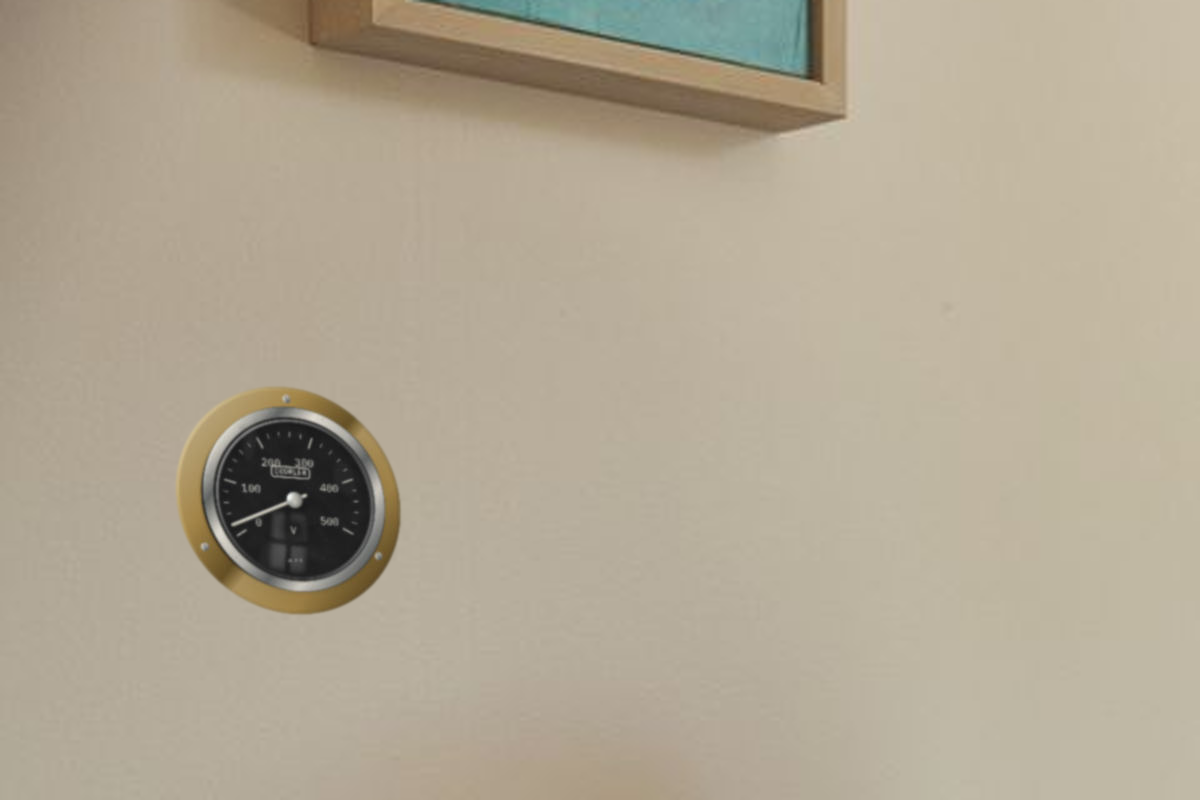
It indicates {"value": 20, "unit": "V"}
